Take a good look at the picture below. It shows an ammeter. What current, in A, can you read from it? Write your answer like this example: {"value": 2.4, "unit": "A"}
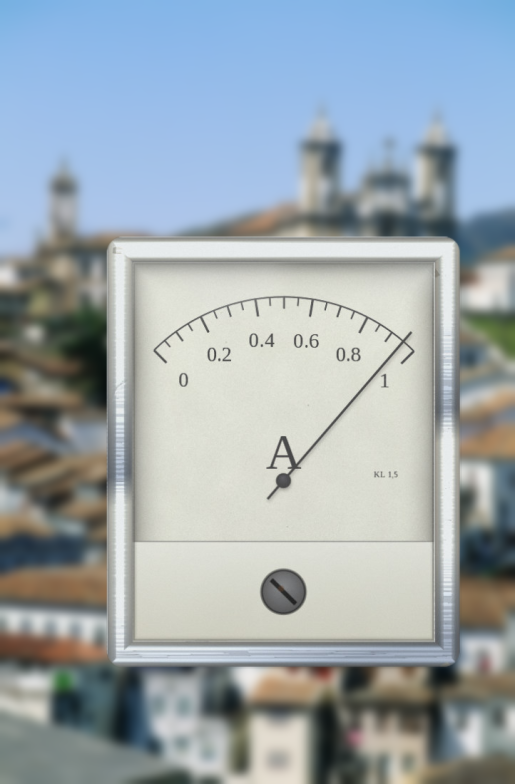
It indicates {"value": 0.95, "unit": "A"}
